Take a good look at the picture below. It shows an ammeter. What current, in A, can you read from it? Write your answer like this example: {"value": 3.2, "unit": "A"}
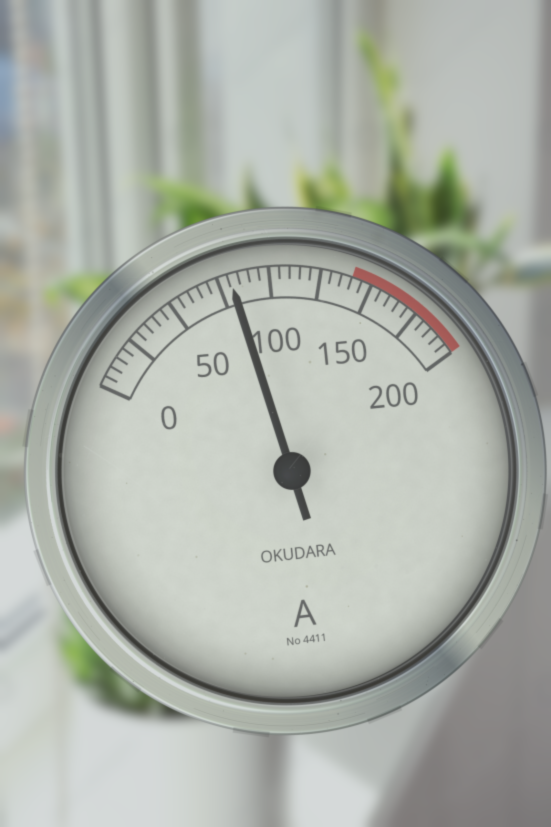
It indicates {"value": 80, "unit": "A"}
